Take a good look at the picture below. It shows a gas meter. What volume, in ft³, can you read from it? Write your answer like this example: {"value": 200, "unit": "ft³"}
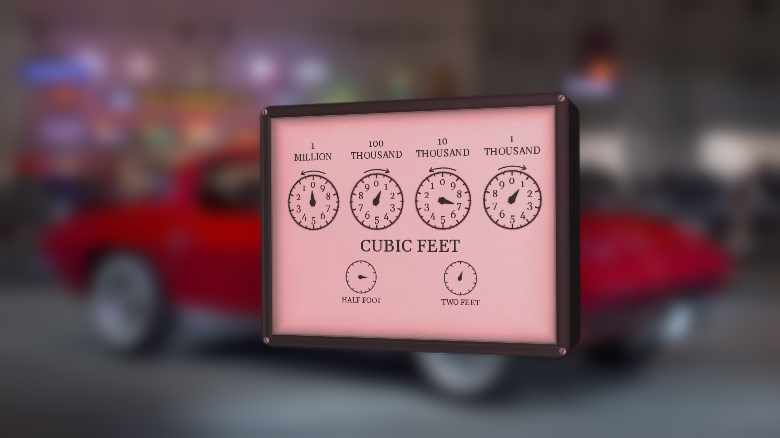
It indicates {"value": 7100, "unit": "ft³"}
